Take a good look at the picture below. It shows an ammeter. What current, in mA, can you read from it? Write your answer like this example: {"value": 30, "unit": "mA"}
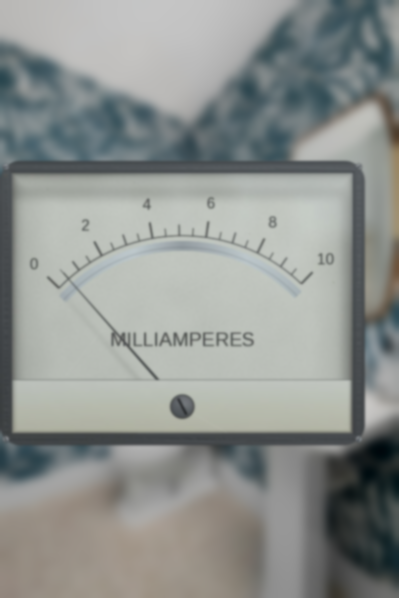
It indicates {"value": 0.5, "unit": "mA"}
